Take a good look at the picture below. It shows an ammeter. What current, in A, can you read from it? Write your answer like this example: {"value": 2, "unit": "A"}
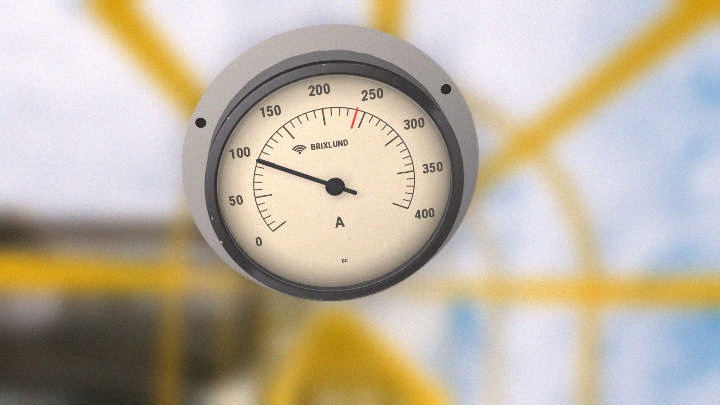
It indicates {"value": 100, "unit": "A"}
